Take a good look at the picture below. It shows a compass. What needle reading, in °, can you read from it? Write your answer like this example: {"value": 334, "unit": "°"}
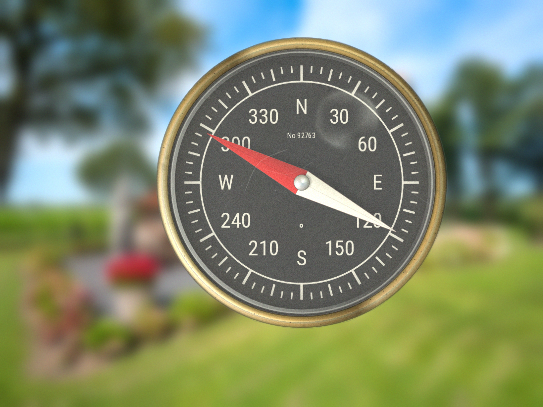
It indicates {"value": 297.5, "unit": "°"}
